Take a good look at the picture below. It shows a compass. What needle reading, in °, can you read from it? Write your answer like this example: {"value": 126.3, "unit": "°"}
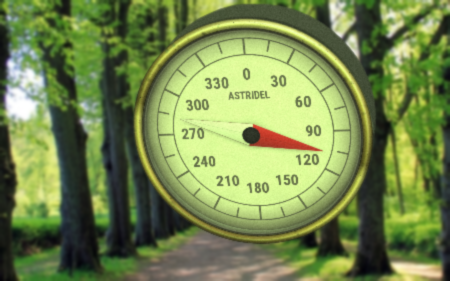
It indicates {"value": 105, "unit": "°"}
